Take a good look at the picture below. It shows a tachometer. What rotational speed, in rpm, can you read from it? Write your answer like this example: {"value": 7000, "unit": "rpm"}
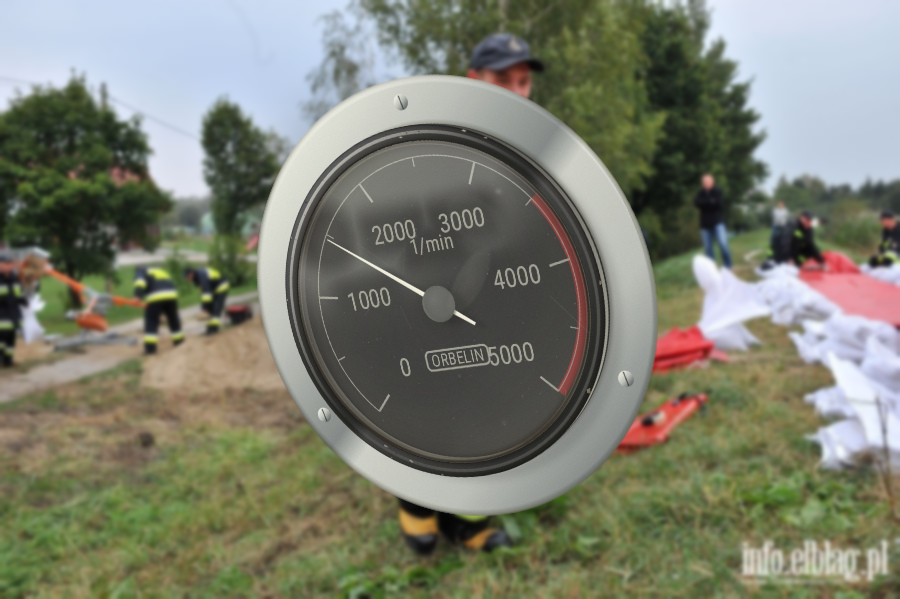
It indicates {"value": 1500, "unit": "rpm"}
